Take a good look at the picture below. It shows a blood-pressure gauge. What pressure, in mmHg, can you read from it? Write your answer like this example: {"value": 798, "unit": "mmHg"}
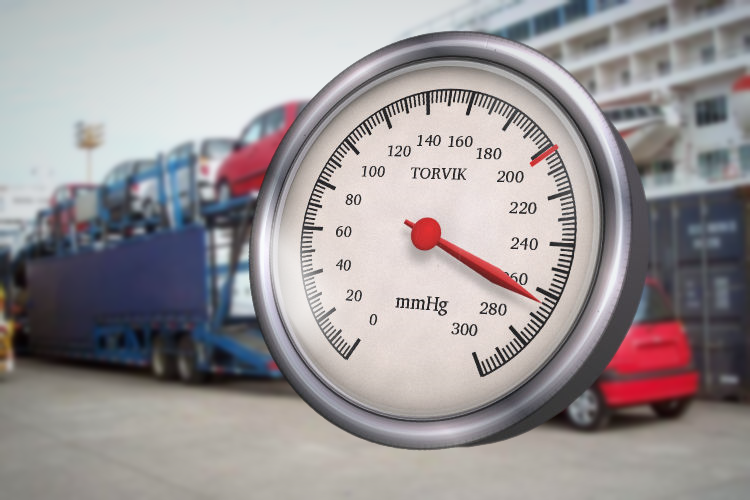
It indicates {"value": 264, "unit": "mmHg"}
